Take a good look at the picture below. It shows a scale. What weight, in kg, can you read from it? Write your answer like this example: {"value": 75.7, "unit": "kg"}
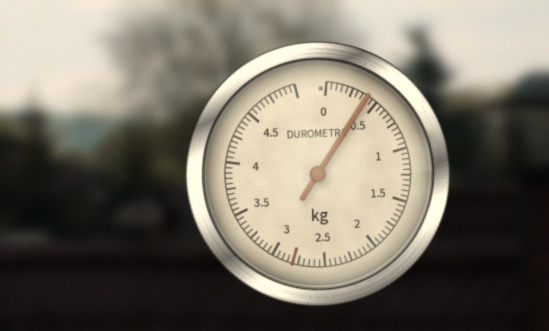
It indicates {"value": 0.4, "unit": "kg"}
